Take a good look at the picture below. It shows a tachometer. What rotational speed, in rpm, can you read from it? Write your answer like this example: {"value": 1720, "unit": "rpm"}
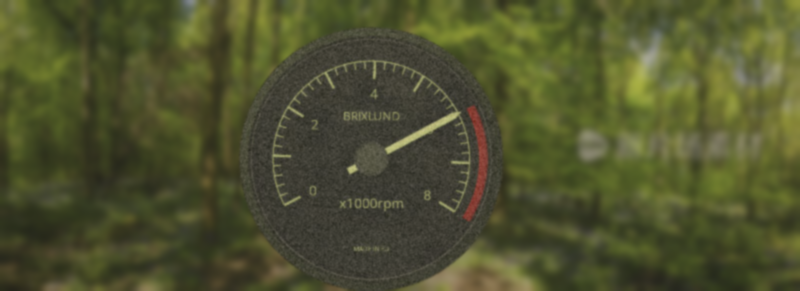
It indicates {"value": 6000, "unit": "rpm"}
